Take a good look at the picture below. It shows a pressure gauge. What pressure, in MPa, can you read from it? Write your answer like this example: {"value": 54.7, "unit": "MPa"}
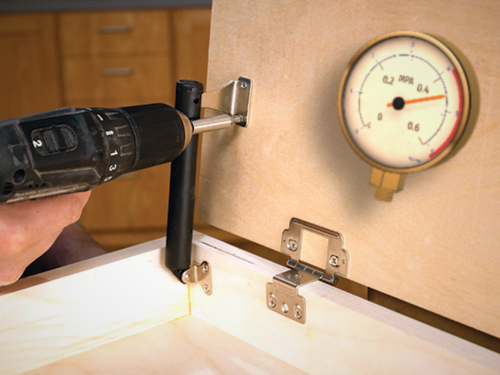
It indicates {"value": 0.45, "unit": "MPa"}
